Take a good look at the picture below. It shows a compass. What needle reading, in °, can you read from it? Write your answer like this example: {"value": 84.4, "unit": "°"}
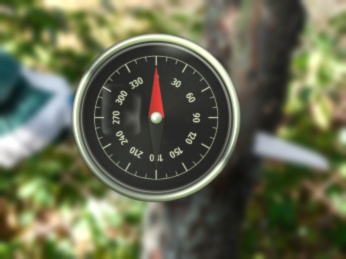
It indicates {"value": 0, "unit": "°"}
